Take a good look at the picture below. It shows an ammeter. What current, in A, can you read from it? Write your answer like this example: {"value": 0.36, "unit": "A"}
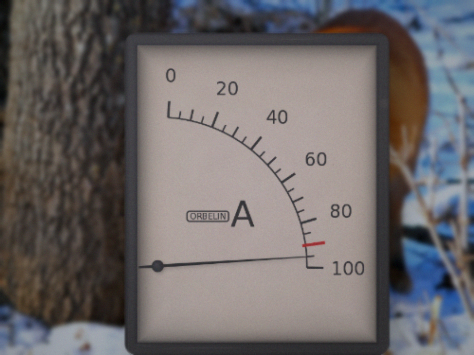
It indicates {"value": 95, "unit": "A"}
